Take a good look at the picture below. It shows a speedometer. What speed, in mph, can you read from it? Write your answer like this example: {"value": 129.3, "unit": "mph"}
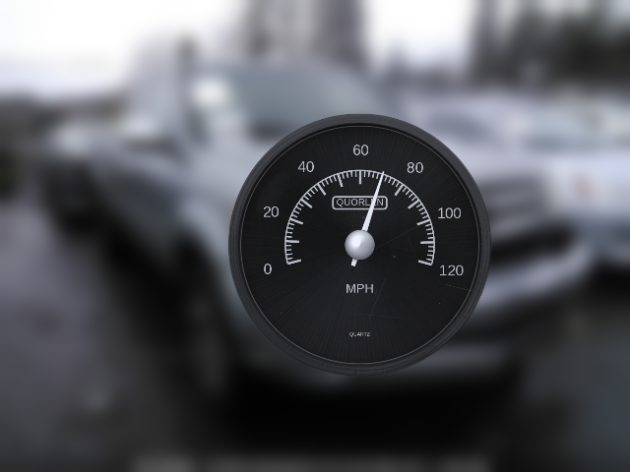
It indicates {"value": 70, "unit": "mph"}
